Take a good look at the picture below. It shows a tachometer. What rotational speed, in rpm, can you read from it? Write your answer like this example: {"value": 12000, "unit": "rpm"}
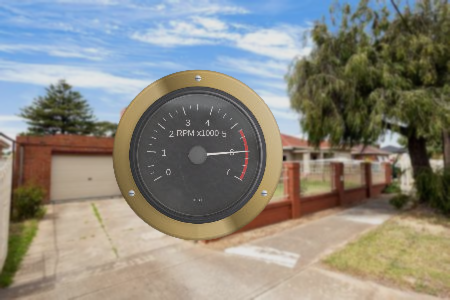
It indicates {"value": 6000, "unit": "rpm"}
